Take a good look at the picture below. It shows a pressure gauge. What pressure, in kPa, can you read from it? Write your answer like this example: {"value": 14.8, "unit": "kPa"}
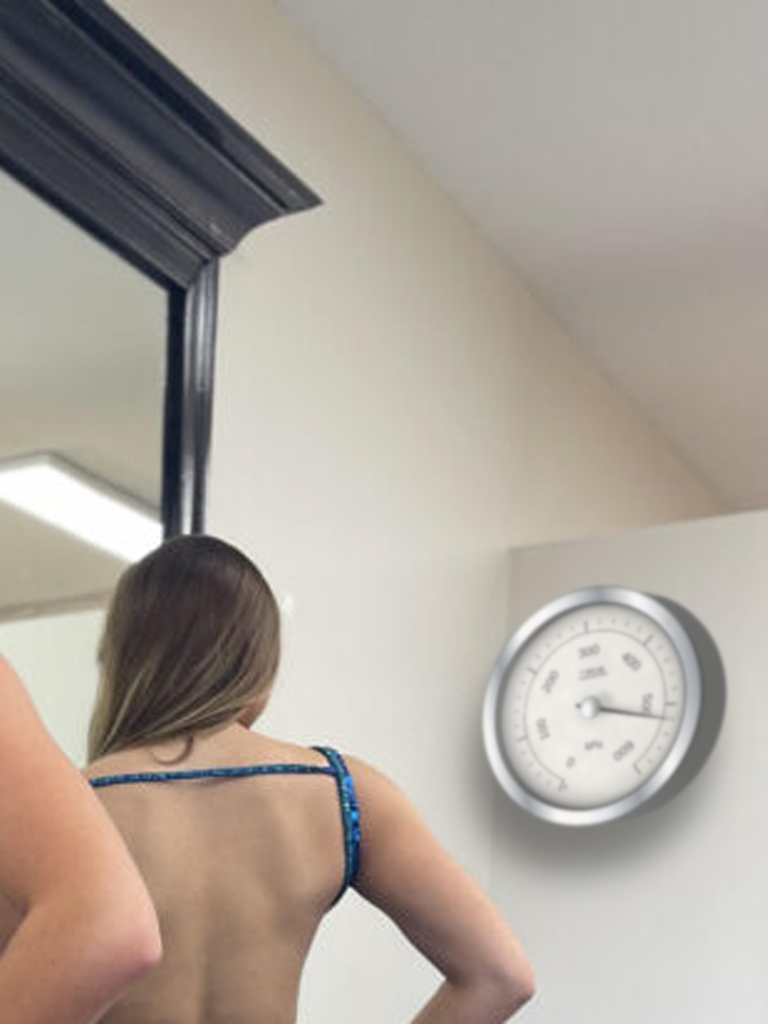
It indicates {"value": 520, "unit": "kPa"}
